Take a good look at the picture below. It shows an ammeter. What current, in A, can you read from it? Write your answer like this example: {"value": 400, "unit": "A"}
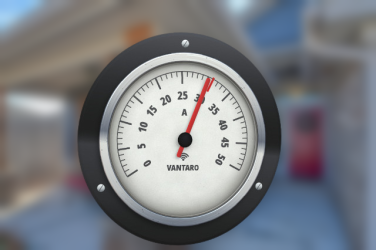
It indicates {"value": 30, "unit": "A"}
